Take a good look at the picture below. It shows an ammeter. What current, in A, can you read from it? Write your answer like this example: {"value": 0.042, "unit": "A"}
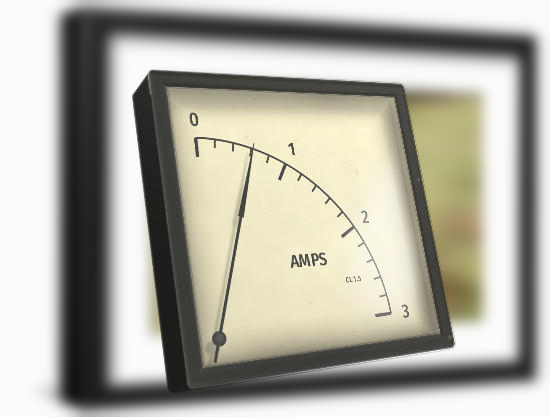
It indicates {"value": 0.6, "unit": "A"}
